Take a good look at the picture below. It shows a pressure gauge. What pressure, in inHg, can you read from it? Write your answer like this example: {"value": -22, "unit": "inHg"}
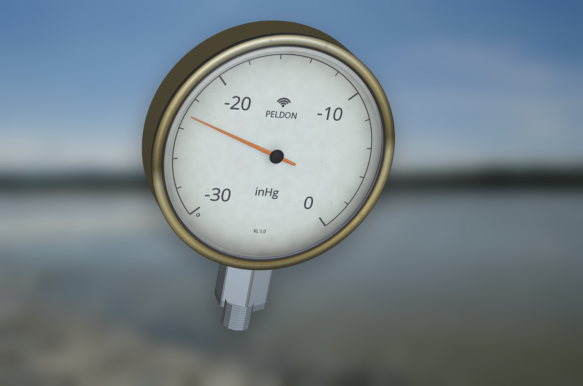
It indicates {"value": -23, "unit": "inHg"}
